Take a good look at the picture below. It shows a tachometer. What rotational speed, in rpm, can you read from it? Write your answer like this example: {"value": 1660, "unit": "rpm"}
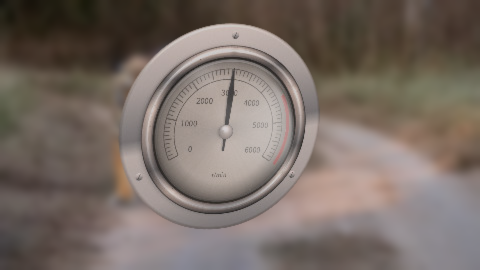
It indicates {"value": 3000, "unit": "rpm"}
